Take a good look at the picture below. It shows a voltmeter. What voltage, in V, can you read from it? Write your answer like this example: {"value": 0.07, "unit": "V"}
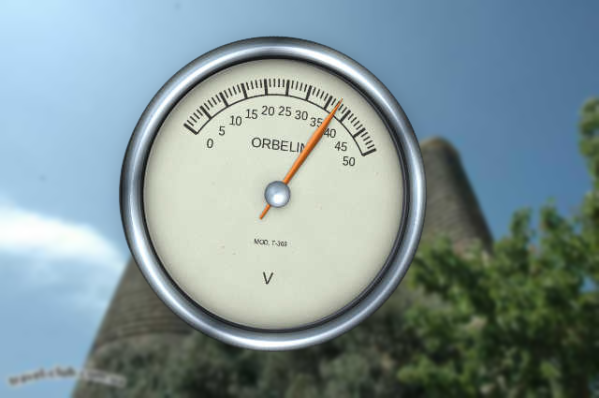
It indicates {"value": 37, "unit": "V"}
